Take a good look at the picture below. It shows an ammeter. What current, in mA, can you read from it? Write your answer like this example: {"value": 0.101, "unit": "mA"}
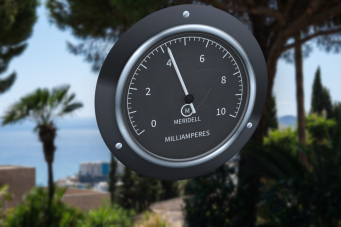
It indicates {"value": 4.2, "unit": "mA"}
